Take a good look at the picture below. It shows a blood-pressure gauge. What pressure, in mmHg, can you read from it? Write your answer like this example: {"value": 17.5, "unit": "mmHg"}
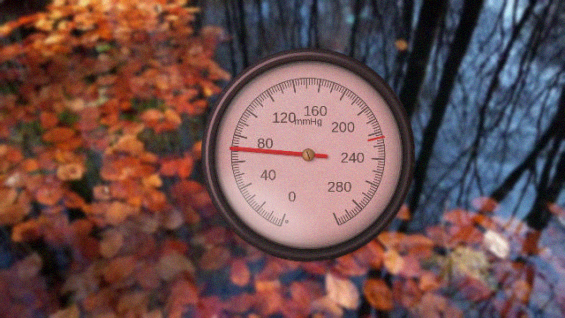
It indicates {"value": 70, "unit": "mmHg"}
